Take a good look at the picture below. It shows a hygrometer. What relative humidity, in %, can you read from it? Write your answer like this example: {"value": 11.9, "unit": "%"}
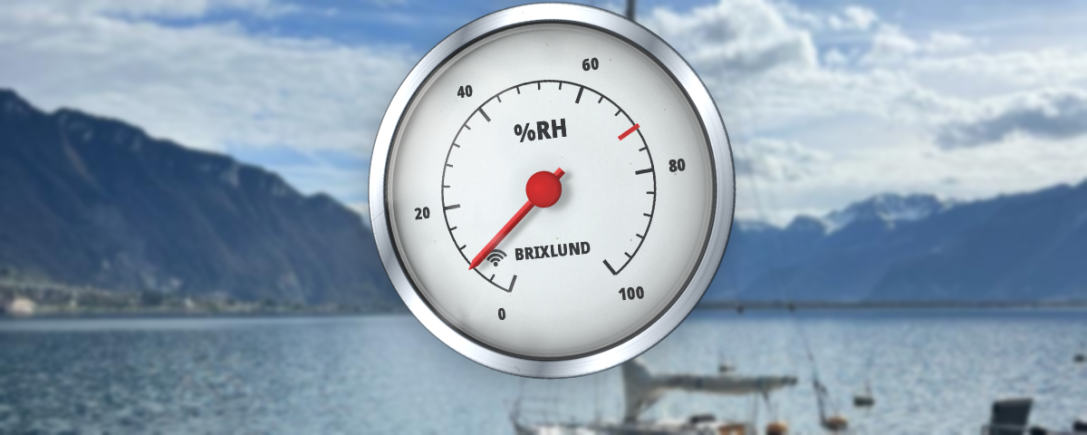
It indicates {"value": 8, "unit": "%"}
